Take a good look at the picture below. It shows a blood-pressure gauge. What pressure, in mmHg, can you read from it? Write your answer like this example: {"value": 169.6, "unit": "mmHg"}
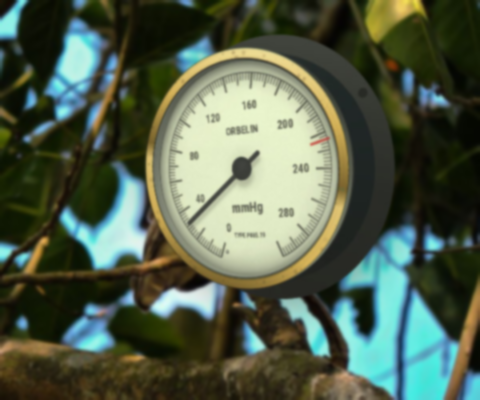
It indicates {"value": 30, "unit": "mmHg"}
